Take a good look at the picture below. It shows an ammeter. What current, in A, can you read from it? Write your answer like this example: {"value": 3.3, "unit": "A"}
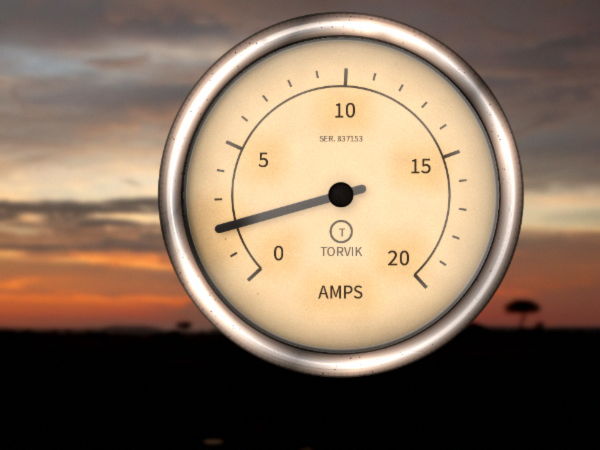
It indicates {"value": 2, "unit": "A"}
